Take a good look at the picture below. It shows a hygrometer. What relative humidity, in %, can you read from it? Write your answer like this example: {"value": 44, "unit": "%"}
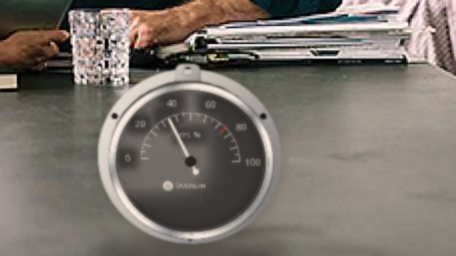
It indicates {"value": 35, "unit": "%"}
